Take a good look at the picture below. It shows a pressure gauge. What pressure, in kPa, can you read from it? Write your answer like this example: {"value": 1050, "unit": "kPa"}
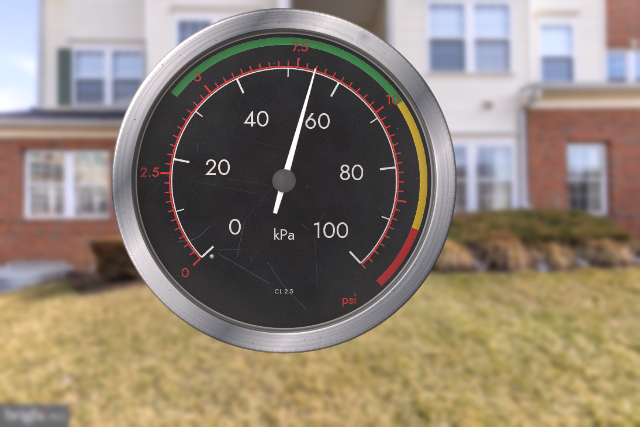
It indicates {"value": 55, "unit": "kPa"}
